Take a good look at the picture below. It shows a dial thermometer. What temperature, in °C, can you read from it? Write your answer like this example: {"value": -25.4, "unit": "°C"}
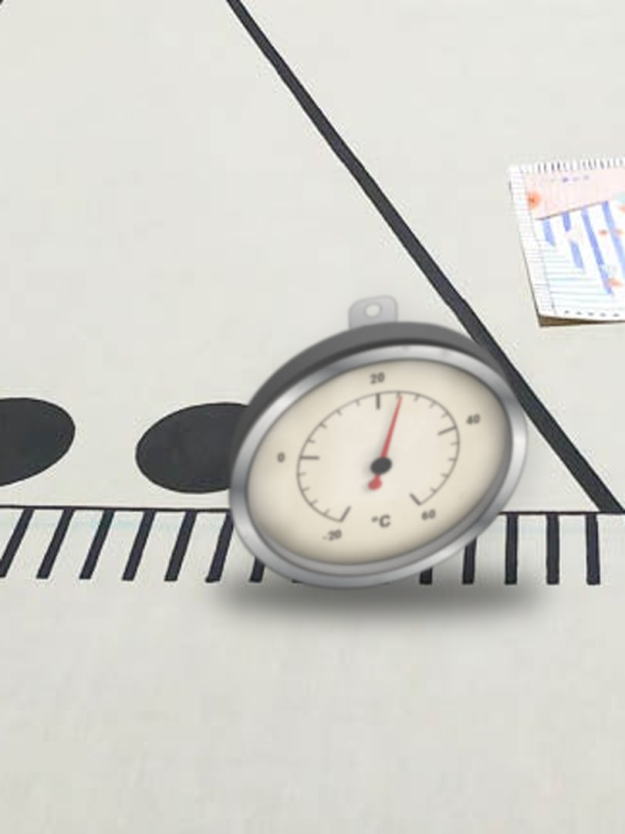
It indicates {"value": 24, "unit": "°C"}
